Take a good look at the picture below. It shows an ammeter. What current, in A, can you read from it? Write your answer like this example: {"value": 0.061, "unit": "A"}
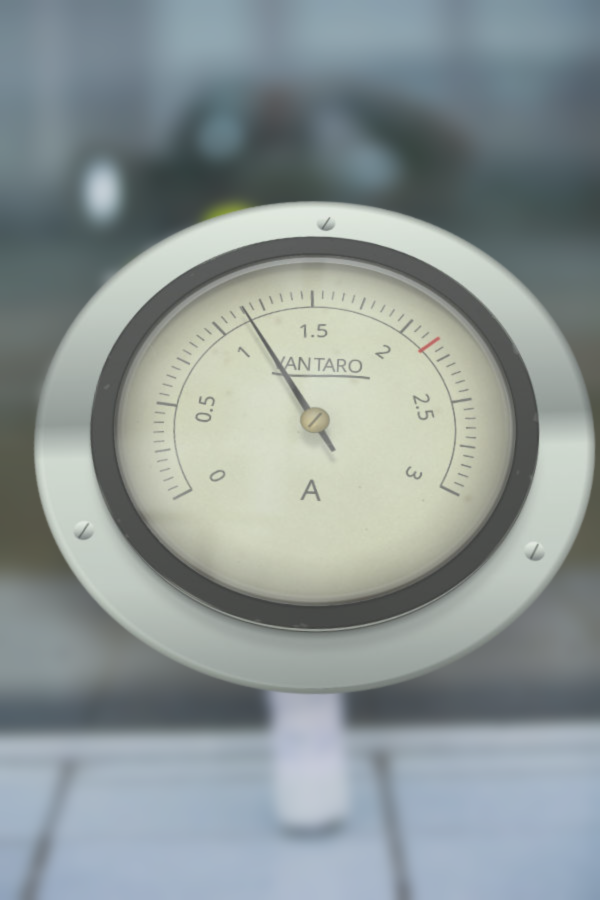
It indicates {"value": 1.15, "unit": "A"}
